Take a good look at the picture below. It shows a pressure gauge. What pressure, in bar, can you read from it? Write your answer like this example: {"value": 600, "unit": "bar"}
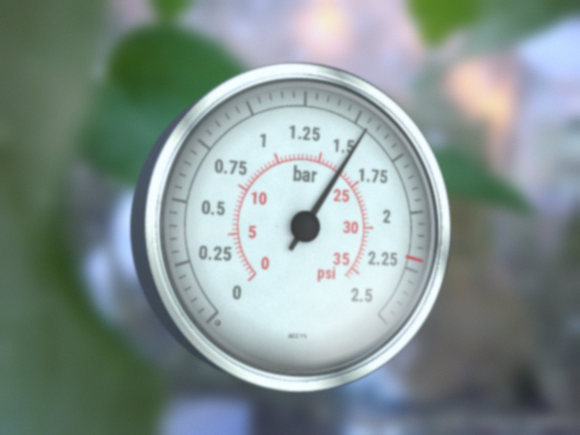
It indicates {"value": 1.55, "unit": "bar"}
